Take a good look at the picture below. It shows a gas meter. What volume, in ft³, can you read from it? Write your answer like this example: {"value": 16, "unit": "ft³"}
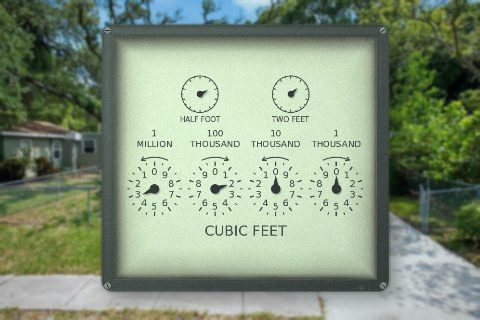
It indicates {"value": 320000, "unit": "ft³"}
